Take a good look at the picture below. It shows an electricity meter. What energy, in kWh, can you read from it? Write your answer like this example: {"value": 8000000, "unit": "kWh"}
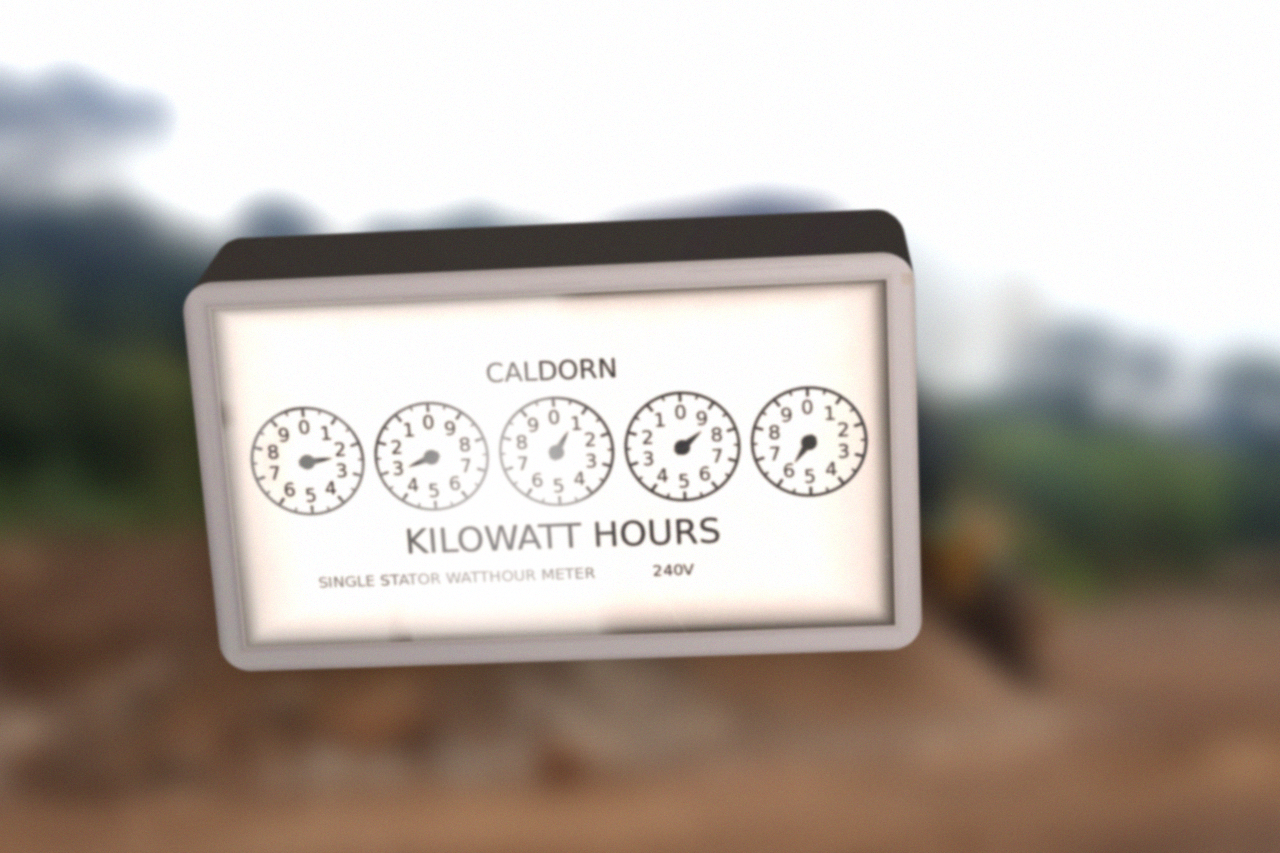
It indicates {"value": 23086, "unit": "kWh"}
